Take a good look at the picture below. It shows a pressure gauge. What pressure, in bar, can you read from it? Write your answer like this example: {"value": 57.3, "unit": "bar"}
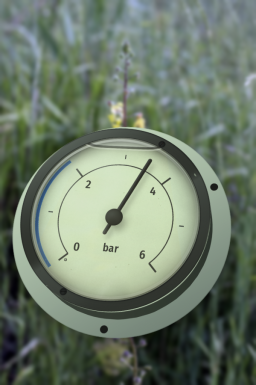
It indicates {"value": 3.5, "unit": "bar"}
